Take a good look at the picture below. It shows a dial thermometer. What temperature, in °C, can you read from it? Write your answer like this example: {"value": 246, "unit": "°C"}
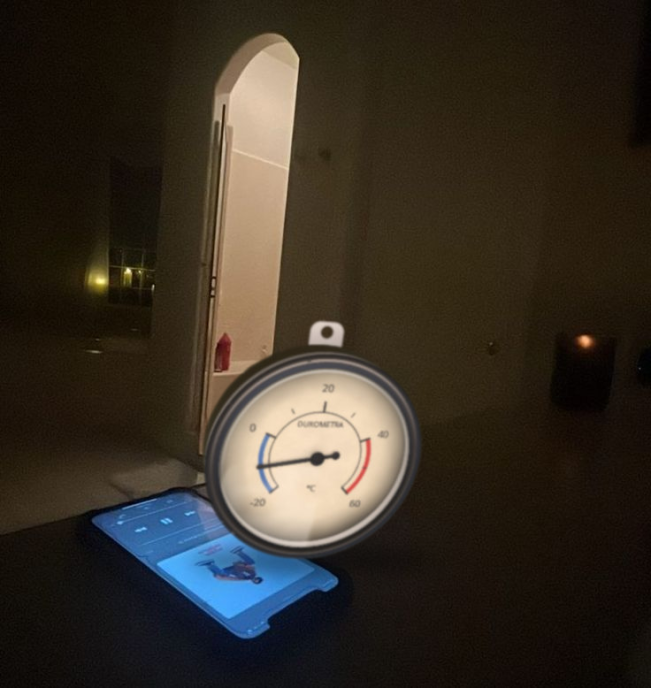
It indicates {"value": -10, "unit": "°C"}
